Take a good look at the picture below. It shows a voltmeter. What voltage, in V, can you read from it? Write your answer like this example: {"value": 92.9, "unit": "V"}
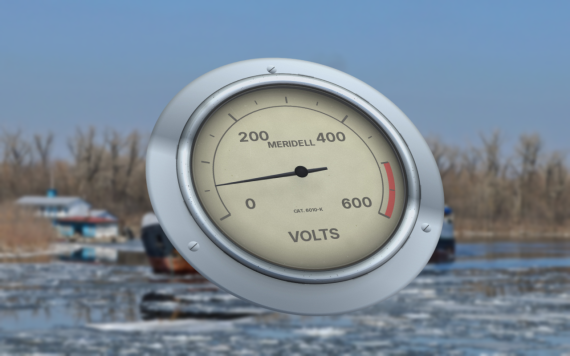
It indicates {"value": 50, "unit": "V"}
